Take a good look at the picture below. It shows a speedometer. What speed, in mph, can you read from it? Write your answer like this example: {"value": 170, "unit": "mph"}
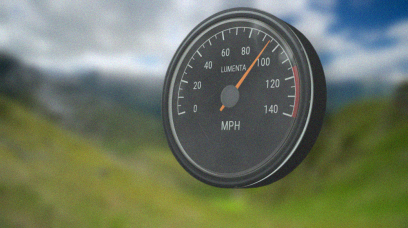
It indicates {"value": 95, "unit": "mph"}
